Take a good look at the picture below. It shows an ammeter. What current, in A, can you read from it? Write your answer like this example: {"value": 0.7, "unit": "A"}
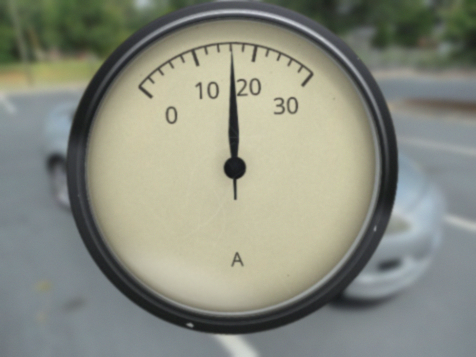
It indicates {"value": 16, "unit": "A"}
